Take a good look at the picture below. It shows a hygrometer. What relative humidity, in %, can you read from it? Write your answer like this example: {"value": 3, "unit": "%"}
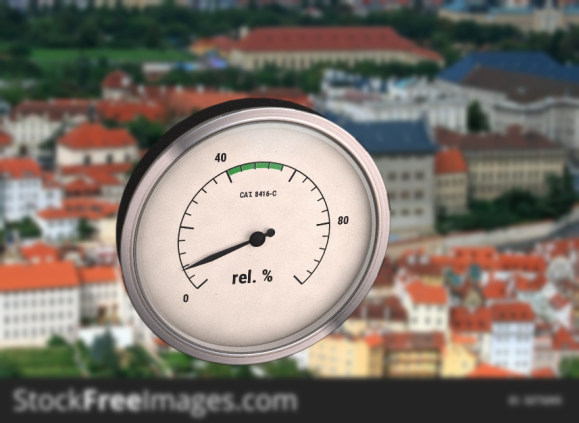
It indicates {"value": 8, "unit": "%"}
